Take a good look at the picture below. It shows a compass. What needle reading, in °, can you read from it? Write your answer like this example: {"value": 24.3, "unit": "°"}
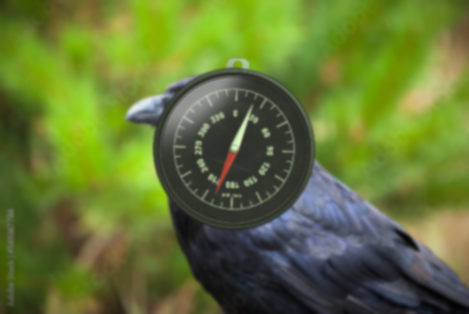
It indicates {"value": 200, "unit": "°"}
